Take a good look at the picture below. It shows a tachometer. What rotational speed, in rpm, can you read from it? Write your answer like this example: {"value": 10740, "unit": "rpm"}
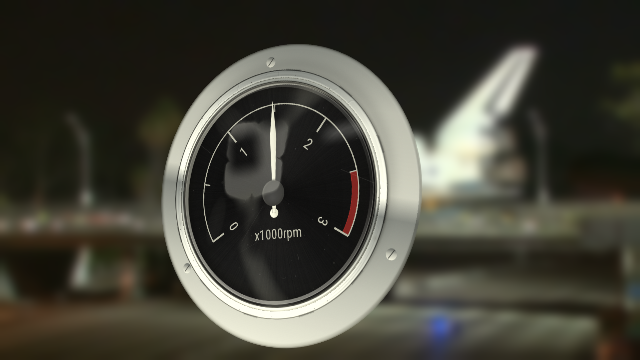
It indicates {"value": 1500, "unit": "rpm"}
